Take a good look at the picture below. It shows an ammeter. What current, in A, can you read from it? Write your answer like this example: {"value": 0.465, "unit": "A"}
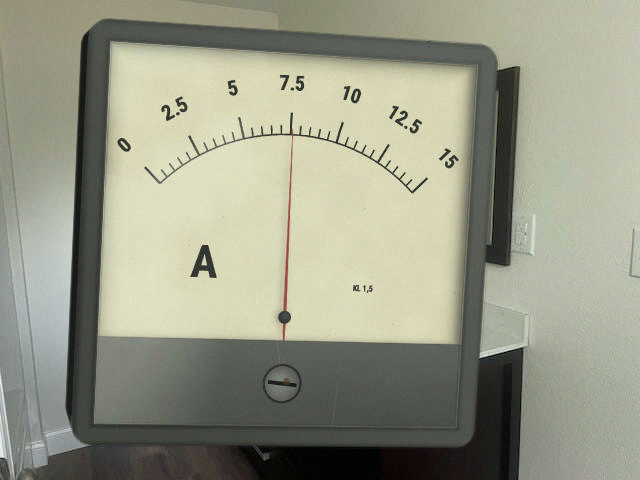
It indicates {"value": 7.5, "unit": "A"}
